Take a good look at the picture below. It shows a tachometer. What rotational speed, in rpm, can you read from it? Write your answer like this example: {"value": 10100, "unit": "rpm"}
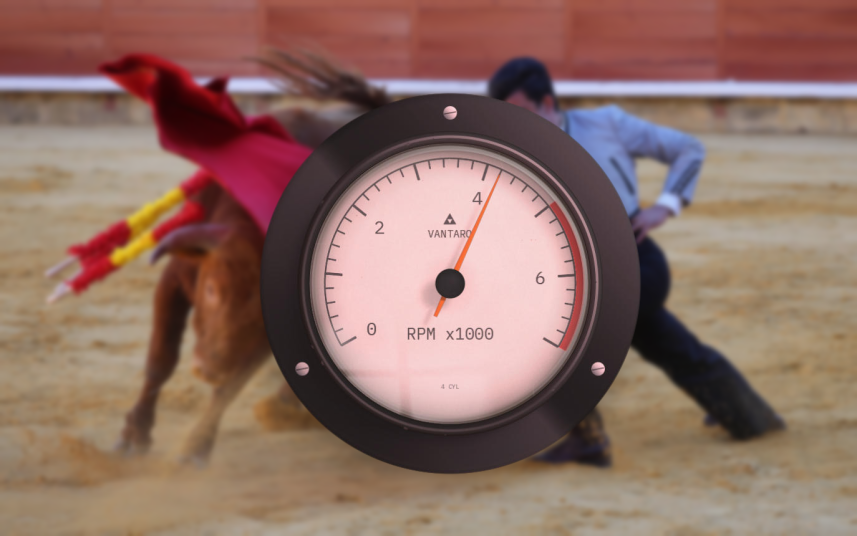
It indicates {"value": 4200, "unit": "rpm"}
